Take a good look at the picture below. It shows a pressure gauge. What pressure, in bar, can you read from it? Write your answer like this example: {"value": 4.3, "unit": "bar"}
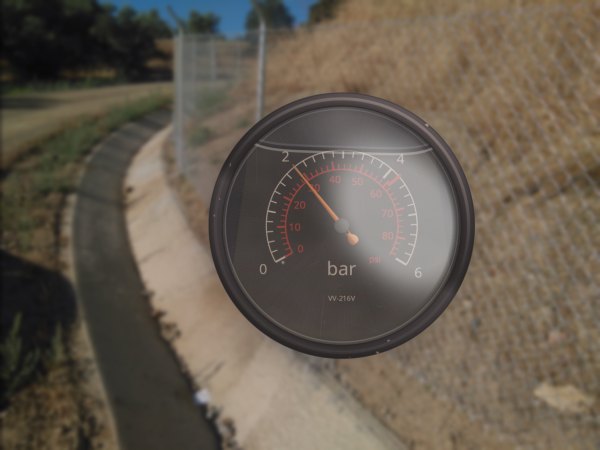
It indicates {"value": 2, "unit": "bar"}
